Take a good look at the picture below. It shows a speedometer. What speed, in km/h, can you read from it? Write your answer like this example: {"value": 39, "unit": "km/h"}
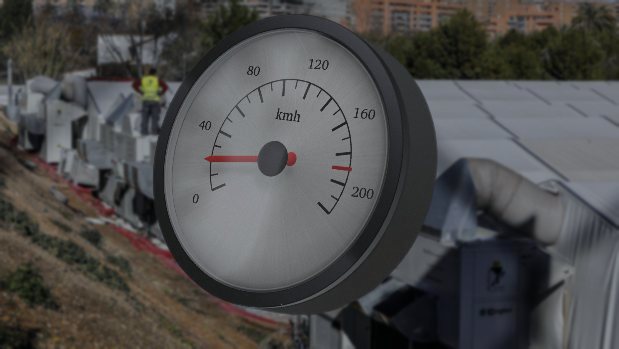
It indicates {"value": 20, "unit": "km/h"}
